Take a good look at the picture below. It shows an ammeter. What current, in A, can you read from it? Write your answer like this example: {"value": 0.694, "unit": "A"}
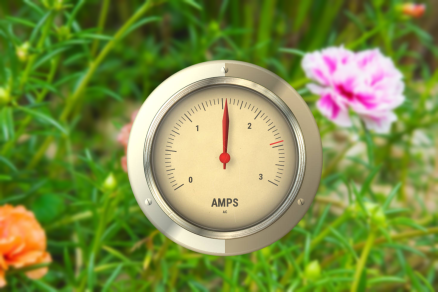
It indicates {"value": 1.55, "unit": "A"}
